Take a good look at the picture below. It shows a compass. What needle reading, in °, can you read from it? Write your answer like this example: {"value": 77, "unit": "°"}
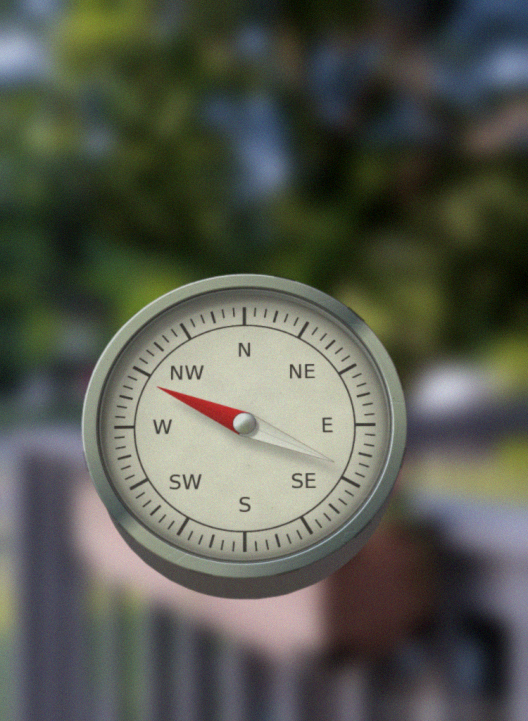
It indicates {"value": 295, "unit": "°"}
